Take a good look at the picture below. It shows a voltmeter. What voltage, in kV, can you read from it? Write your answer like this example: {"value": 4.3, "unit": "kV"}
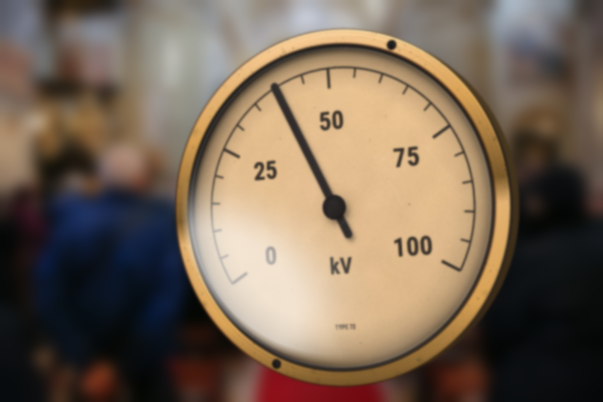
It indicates {"value": 40, "unit": "kV"}
